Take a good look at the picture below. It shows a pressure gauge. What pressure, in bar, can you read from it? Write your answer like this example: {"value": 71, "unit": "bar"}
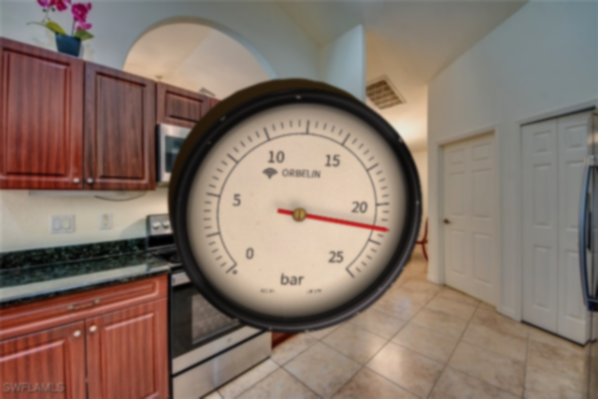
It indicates {"value": 21.5, "unit": "bar"}
